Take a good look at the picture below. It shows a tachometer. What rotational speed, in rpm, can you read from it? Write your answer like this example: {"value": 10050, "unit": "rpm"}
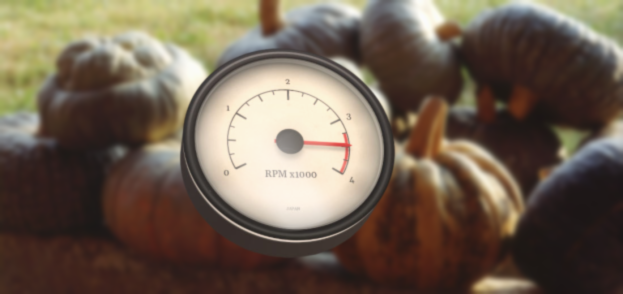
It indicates {"value": 3500, "unit": "rpm"}
